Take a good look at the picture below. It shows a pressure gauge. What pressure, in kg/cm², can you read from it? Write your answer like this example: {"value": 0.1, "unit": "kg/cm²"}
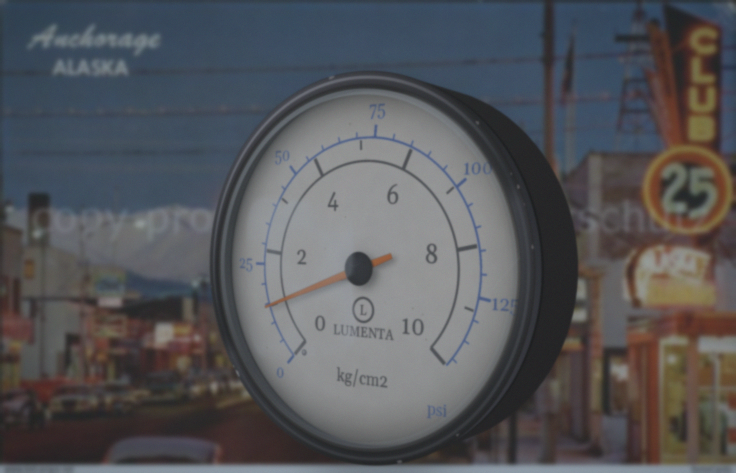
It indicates {"value": 1, "unit": "kg/cm²"}
